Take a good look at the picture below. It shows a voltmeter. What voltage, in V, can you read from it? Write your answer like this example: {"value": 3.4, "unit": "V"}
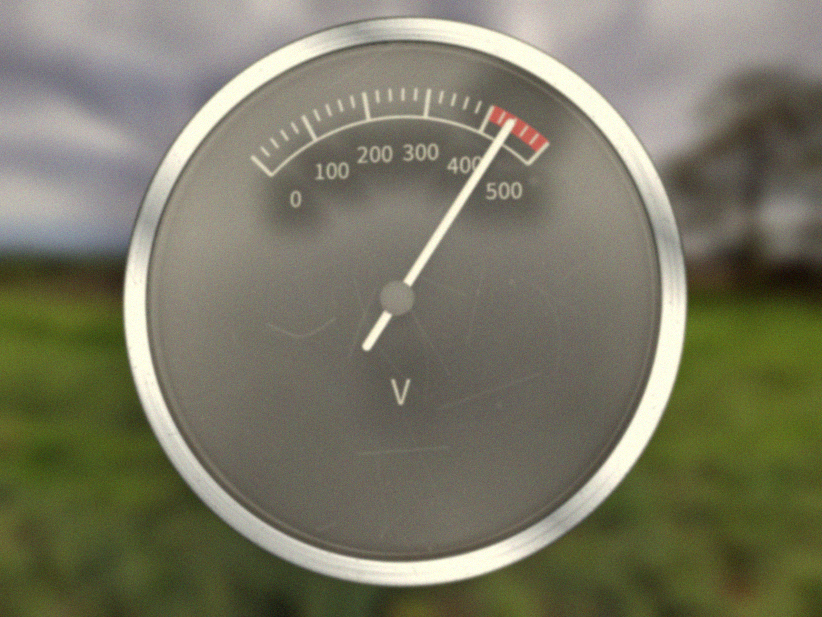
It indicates {"value": 440, "unit": "V"}
